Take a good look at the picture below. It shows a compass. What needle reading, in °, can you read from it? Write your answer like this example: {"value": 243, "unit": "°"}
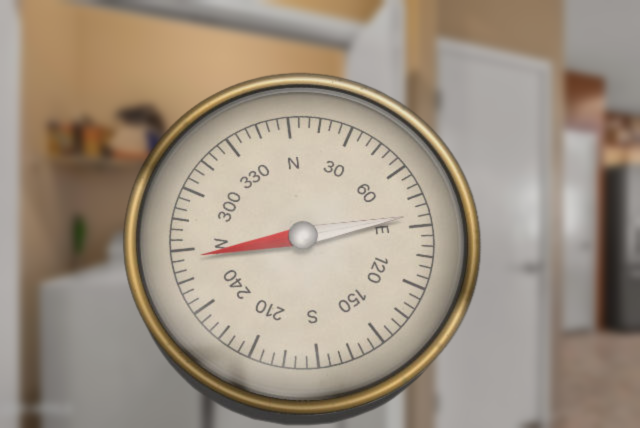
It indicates {"value": 265, "unit": "°"}
